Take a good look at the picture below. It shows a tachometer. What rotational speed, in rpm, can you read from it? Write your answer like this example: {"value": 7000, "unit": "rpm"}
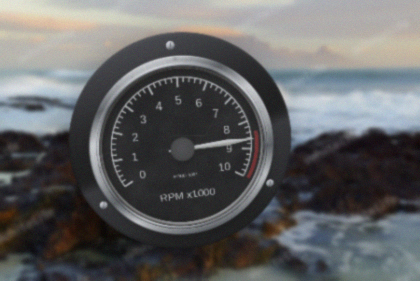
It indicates {"value": 8600, "unit": "rpm"}
